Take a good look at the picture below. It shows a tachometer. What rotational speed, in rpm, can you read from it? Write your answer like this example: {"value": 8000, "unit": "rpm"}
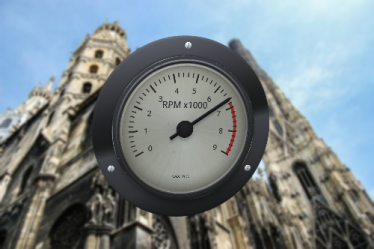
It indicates {"value": 6600, "unit": "rpm"}
